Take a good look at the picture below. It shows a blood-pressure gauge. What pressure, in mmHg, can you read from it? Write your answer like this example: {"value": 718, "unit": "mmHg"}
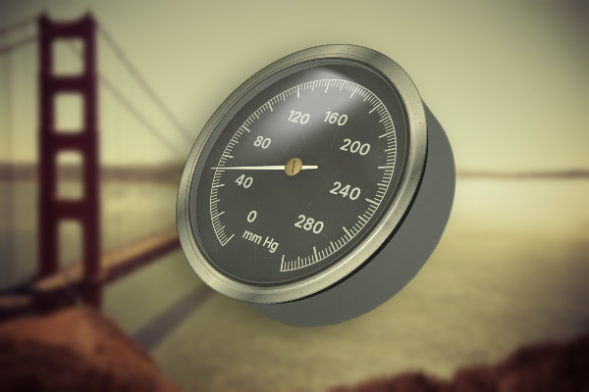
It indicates {"value": 50, "unit": "mmHg"}
